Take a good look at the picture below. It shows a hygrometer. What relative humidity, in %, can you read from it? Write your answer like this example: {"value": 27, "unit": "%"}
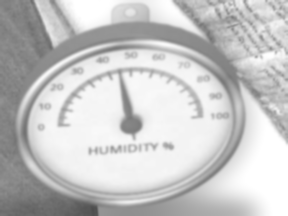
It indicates {"value": 45, "unit": "%"}
